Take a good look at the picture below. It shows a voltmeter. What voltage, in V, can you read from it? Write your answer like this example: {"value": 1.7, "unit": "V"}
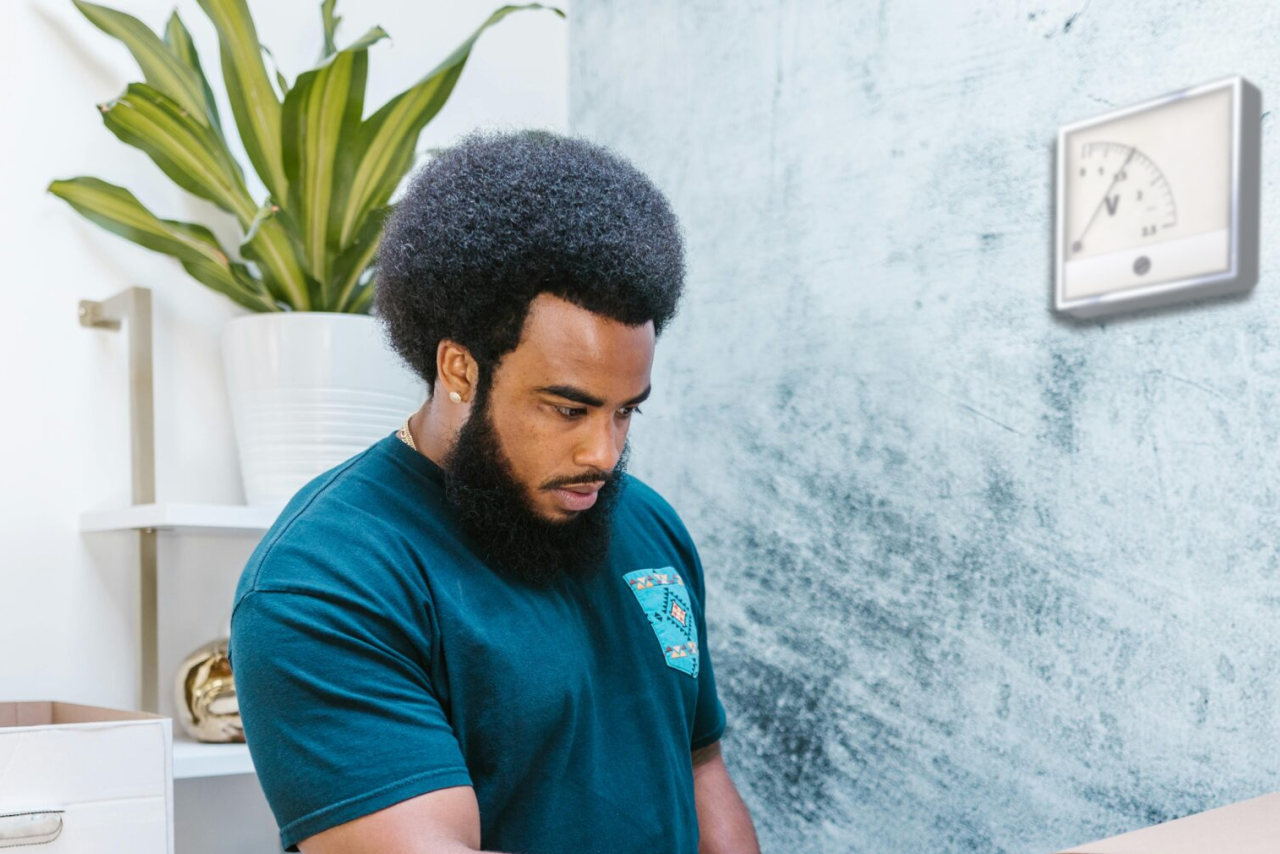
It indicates {"value": 1.5, "unit": "V"}
